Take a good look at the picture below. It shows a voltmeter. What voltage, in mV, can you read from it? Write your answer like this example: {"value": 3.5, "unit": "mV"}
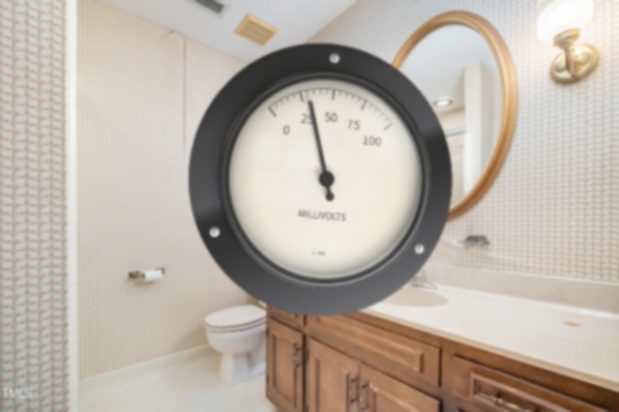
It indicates {"value": 30, "unit": "mV"}
